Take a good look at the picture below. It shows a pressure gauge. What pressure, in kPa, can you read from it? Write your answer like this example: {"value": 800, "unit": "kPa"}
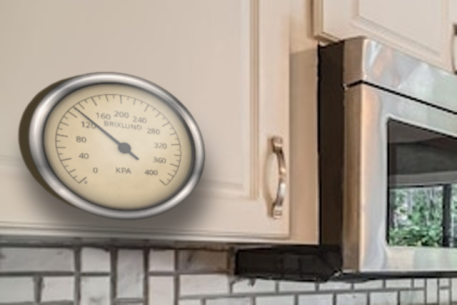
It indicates {"value": 130, "unit": "kPa"}
